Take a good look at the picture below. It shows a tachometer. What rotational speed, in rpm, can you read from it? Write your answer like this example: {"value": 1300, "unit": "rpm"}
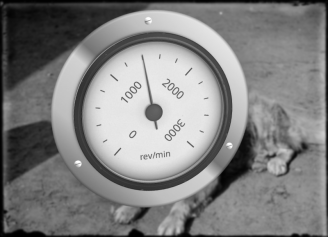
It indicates {"value": 1400, "unit": "rpm"}
